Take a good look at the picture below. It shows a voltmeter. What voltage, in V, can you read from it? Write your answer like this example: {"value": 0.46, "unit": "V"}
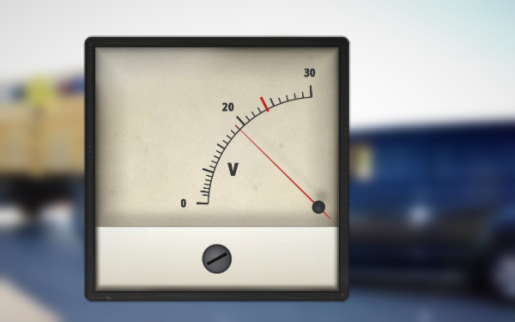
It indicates {"value": 19, "unit": "V"}
